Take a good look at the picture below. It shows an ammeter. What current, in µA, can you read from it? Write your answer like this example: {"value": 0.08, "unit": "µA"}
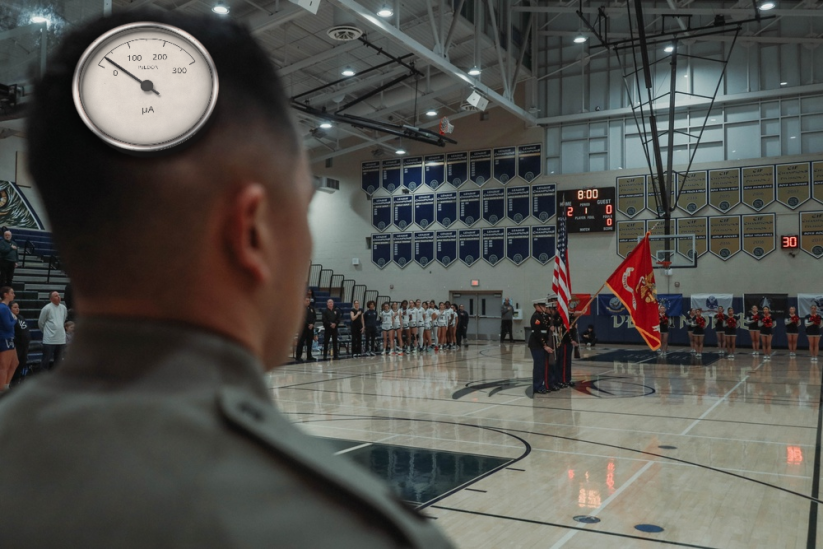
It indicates {"value": 25, "unit": "µA"}
